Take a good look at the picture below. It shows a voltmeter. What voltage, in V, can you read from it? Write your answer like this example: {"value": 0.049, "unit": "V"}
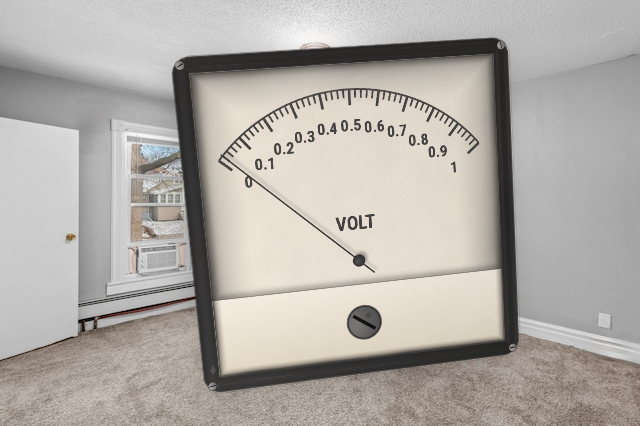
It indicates {"value": 0.02, "unit": "V"}
